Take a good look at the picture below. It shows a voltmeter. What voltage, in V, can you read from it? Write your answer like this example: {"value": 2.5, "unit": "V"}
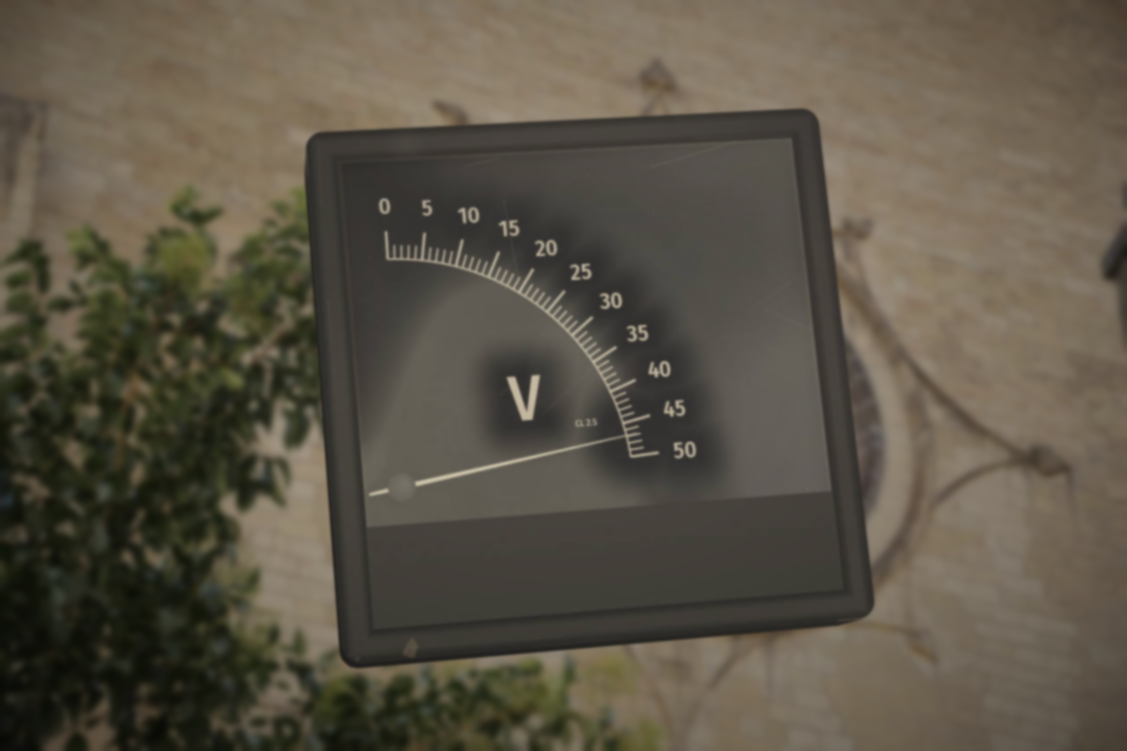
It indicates {"value": 47, "unit": "V"}
